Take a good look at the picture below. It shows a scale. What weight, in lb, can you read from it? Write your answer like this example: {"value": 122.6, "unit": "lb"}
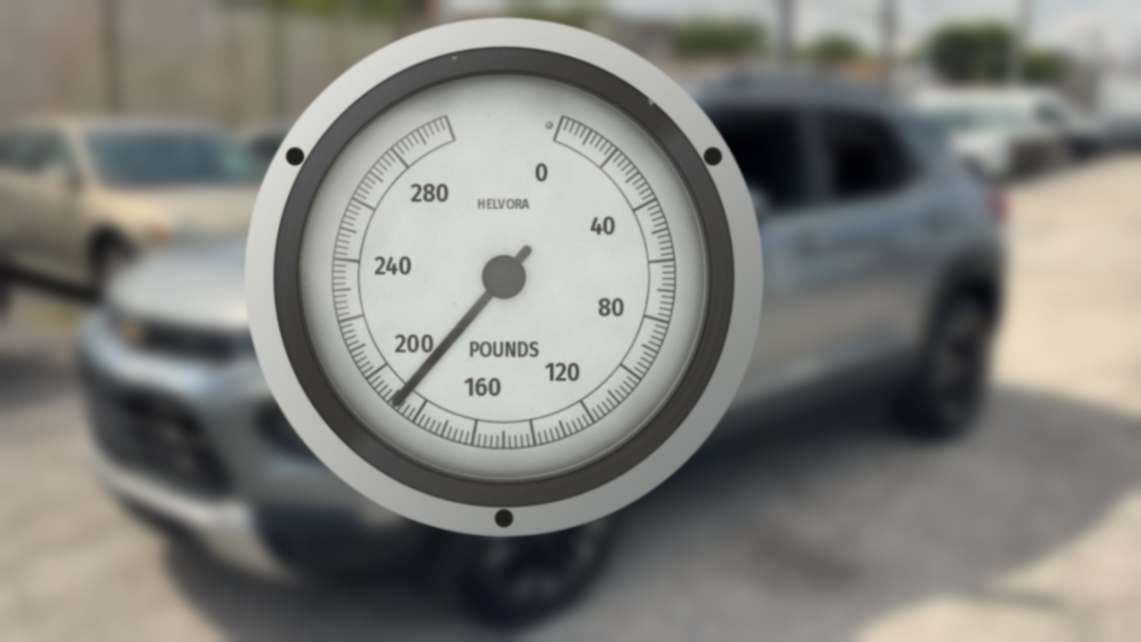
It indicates {"value": 188, "unit": "lb"}
